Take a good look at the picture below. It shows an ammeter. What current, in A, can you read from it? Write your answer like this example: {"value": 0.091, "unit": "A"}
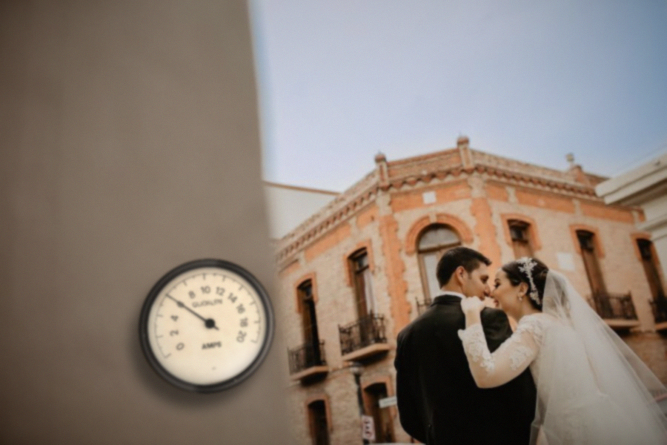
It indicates {"value": 6, "unit": "A"}
